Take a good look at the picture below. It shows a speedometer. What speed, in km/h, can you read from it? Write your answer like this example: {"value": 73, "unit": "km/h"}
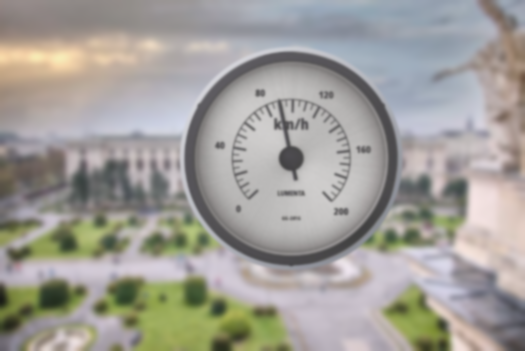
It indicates {"value": 90, "unit": "km/h"}
